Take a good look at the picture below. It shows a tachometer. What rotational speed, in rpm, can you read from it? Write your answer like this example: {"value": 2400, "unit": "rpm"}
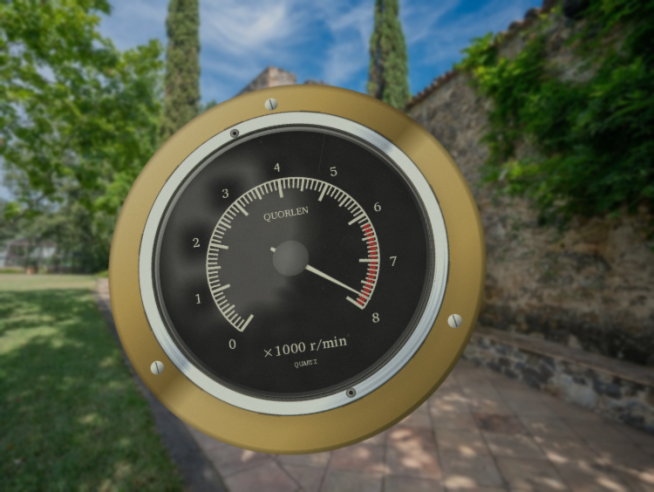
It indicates {"value": 7800, "unit": "rpm"}
